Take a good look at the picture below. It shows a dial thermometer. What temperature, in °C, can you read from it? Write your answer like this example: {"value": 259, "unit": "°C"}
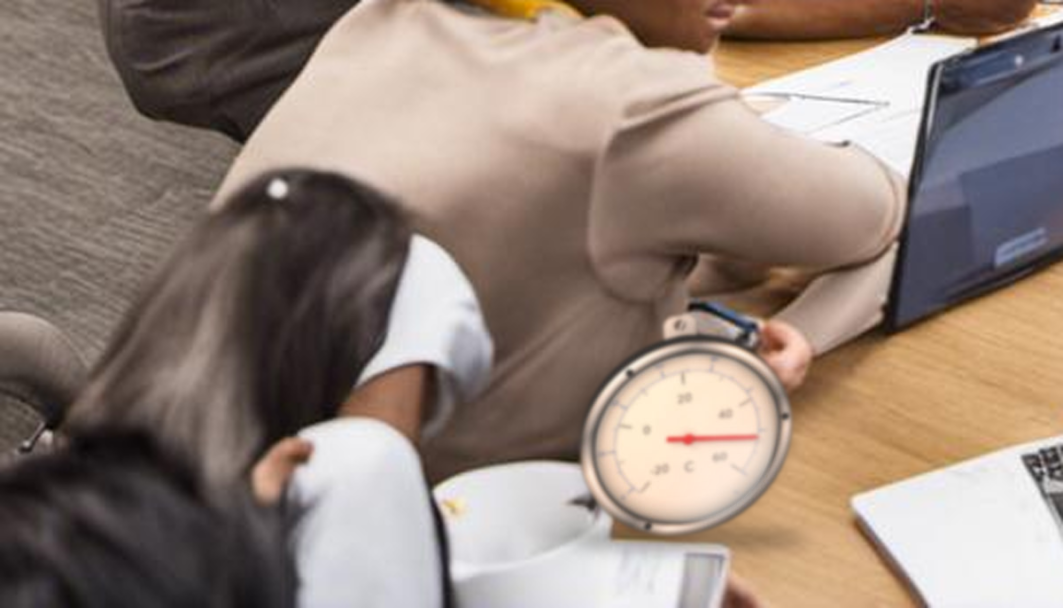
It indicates {"value": 50, "unit": "°C"}
